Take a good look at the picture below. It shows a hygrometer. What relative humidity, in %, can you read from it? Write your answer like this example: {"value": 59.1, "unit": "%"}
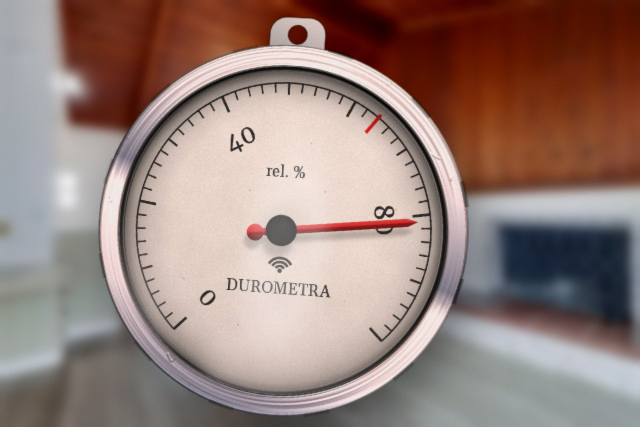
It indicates {"value": 81, "unit": "%"}
